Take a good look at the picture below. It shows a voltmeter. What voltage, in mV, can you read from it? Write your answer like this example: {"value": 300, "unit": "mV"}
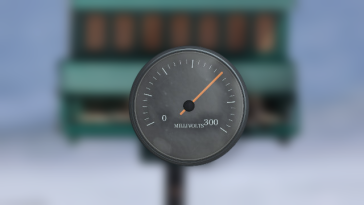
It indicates {"value": 200, "unit": "mV"}
